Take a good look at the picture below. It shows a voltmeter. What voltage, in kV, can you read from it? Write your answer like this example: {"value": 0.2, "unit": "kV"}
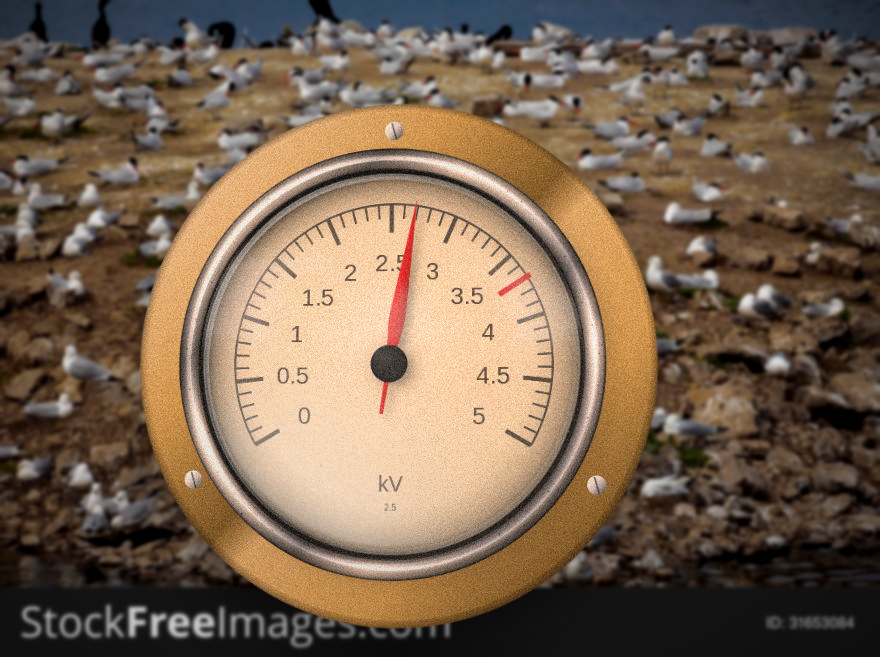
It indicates {"value": 2.7, "unit": "kV"}
